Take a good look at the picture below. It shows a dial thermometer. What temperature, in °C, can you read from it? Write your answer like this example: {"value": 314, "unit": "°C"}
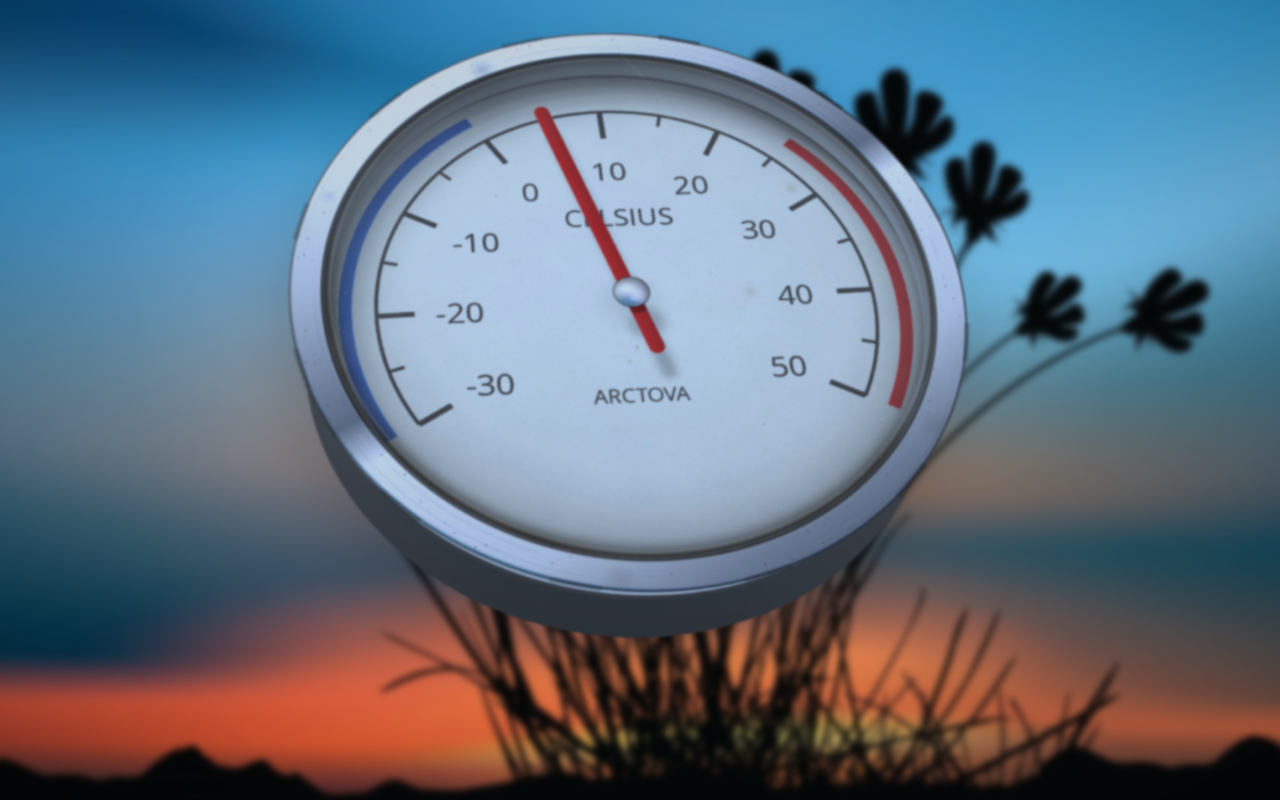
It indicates {"value": 5, "unit": "°C"}
